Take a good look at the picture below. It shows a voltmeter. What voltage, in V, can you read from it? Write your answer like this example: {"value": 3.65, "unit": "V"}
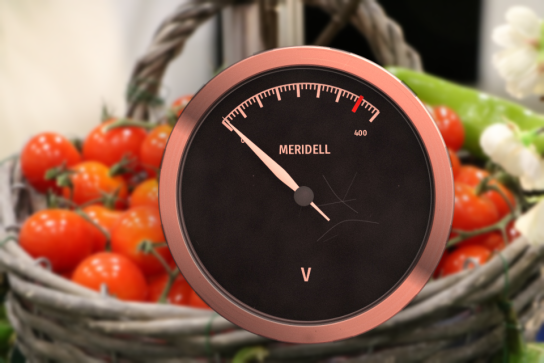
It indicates {"value": 10, "unit": "V"}
